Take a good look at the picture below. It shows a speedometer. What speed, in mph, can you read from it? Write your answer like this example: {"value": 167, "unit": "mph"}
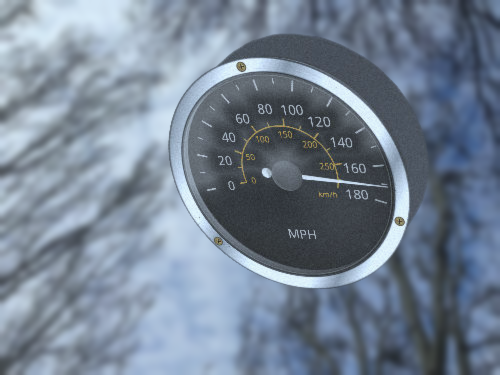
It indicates {"value": 170, "unit": "mph"}
